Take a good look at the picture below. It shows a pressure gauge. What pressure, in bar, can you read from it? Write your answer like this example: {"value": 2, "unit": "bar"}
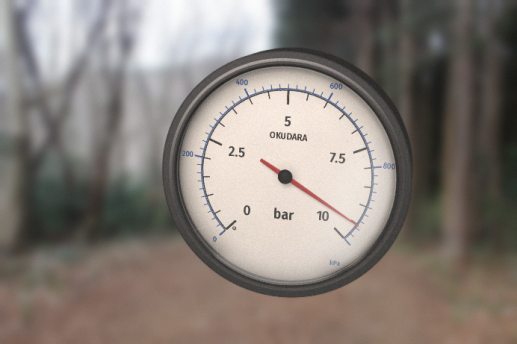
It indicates {"value": 9.5, "unit": "bar"}
